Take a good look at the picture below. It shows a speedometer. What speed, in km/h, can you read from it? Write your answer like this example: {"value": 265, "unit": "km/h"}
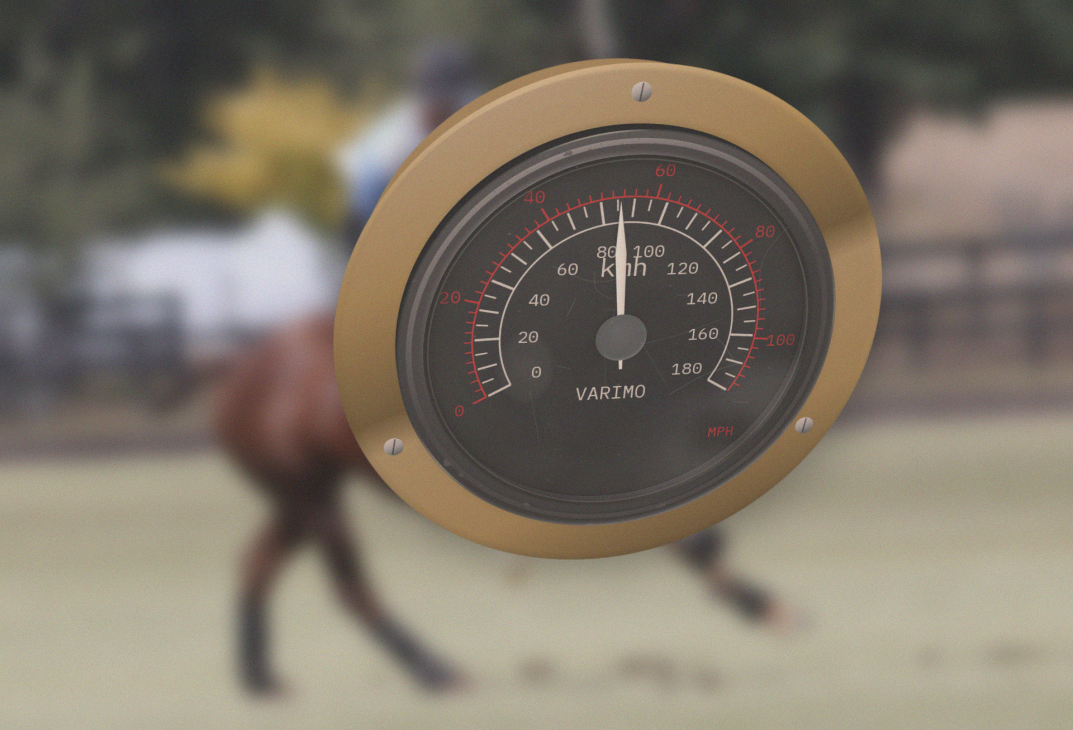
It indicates {"value": 85, "unit": "km/h"}
